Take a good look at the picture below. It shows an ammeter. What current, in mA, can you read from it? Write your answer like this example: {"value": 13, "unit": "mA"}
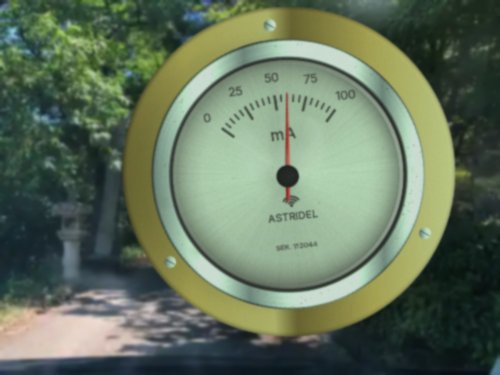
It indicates {"value": 60, "unit": "mA"}
